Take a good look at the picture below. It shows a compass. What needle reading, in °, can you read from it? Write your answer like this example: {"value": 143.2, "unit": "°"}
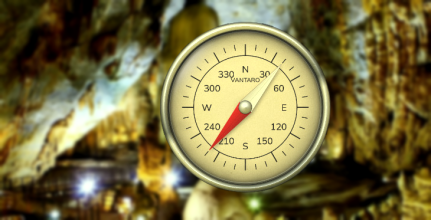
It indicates {"value": 220, "unit": "°"}
